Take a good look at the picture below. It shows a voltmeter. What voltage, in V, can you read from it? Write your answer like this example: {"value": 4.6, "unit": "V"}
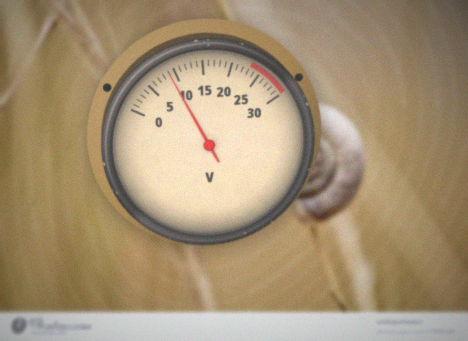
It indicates {"value": 9, "unit": "V"}
